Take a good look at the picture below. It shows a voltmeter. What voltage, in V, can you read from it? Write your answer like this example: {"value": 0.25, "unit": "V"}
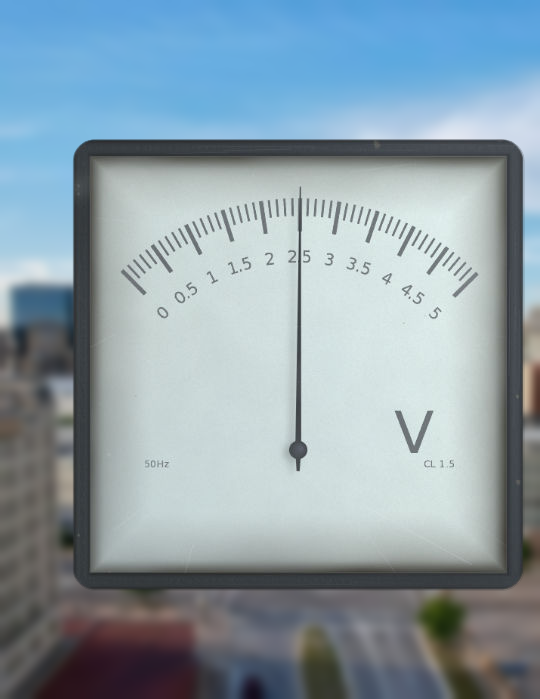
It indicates {"value": 2.5, "unit": "V"}
